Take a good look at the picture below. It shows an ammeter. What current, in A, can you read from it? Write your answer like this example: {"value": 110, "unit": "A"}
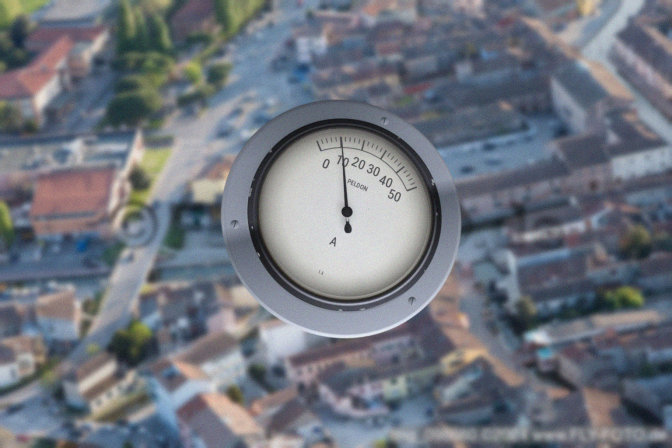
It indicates {"value": 10, "unit": "A"}
